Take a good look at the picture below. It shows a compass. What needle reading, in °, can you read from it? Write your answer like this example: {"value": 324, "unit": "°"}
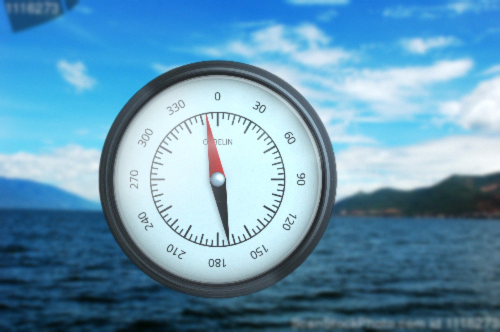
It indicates {"value": 350, "unit": "°"}
